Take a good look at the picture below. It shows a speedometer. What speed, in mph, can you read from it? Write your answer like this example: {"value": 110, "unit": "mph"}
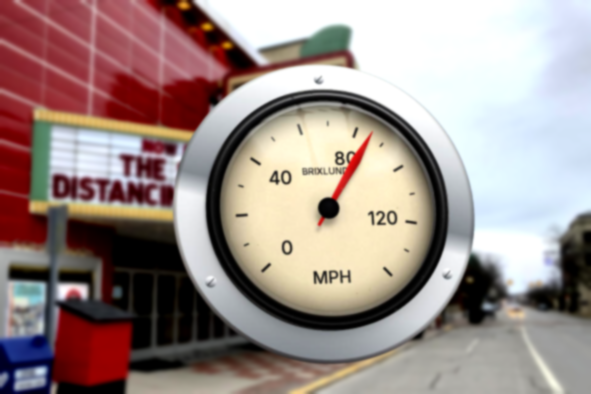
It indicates {"value": 85, "unit": "mph"}
